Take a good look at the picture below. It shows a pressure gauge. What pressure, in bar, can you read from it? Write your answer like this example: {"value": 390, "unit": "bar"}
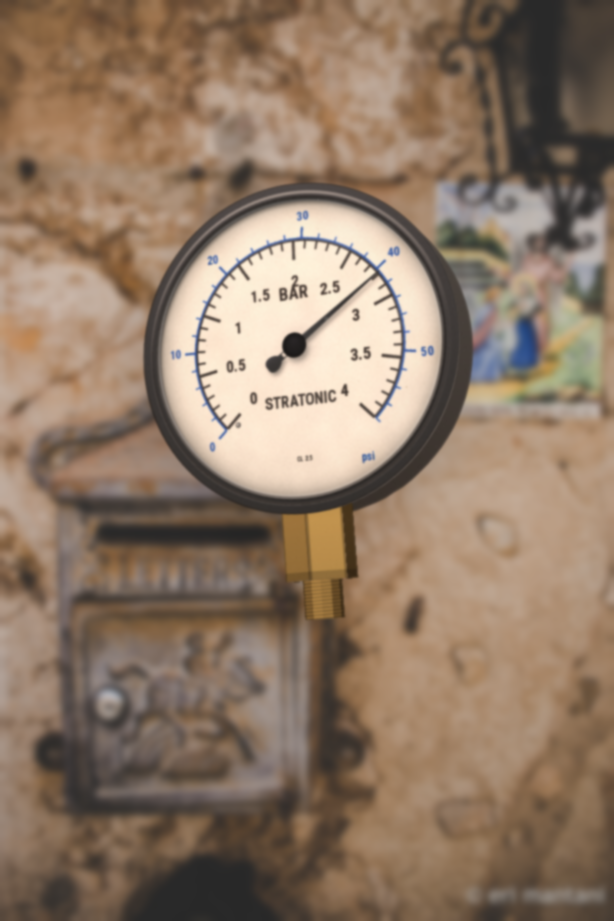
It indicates {"value": 2.8, "unit": "bar"}
